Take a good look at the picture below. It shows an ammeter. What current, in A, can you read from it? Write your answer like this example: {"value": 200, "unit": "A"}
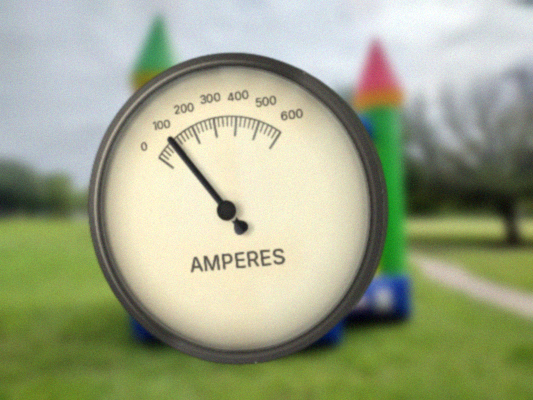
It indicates {"value": 100, "unit": "A"}
